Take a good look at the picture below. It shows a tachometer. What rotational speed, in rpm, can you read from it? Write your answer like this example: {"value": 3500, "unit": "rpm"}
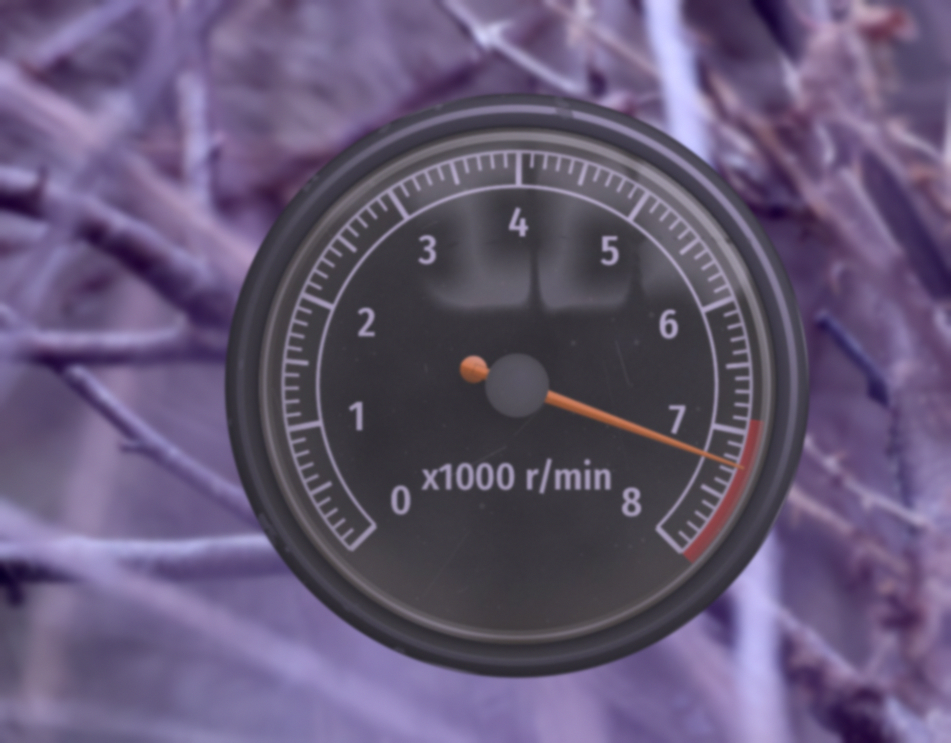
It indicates {"value": 7250, "unit": "rpm"}
